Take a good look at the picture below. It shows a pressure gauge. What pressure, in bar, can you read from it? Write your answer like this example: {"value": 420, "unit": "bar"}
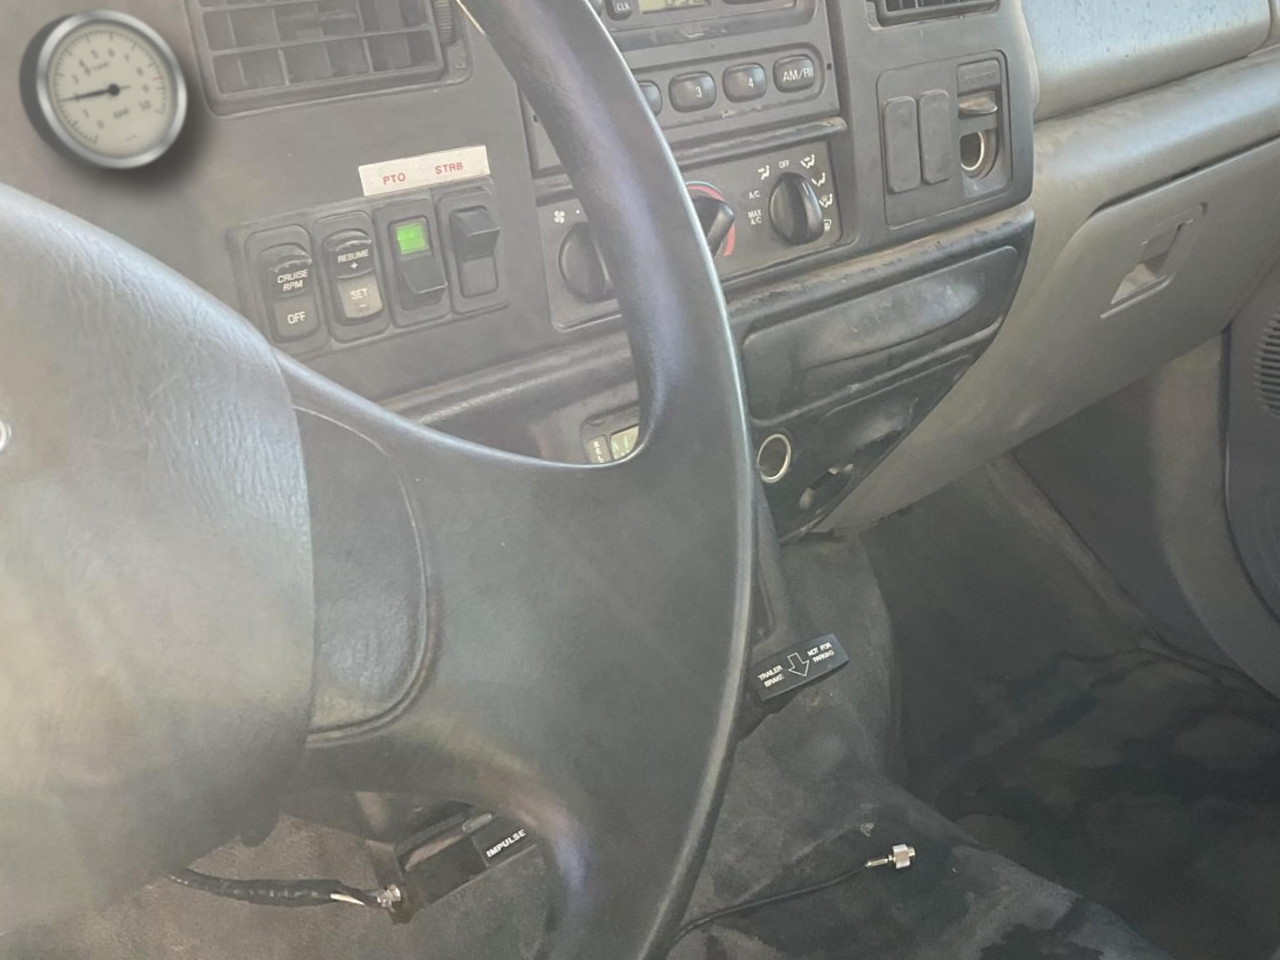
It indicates {"value": 2, "unit": "bar"}
